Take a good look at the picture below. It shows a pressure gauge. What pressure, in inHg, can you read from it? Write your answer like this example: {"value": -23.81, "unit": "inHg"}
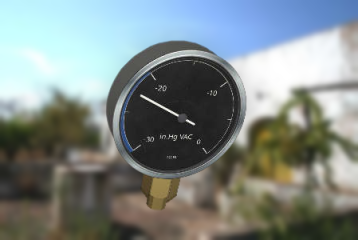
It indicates {"value": -22.5, "unit": "inHg"}
